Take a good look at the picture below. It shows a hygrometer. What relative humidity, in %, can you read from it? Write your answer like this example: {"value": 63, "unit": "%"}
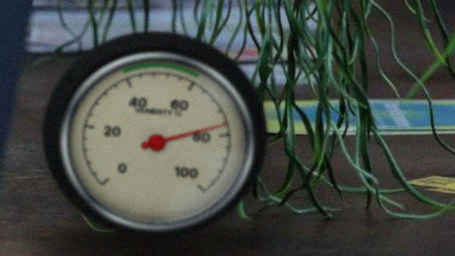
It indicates {"value": 76, "unit": "%"}
